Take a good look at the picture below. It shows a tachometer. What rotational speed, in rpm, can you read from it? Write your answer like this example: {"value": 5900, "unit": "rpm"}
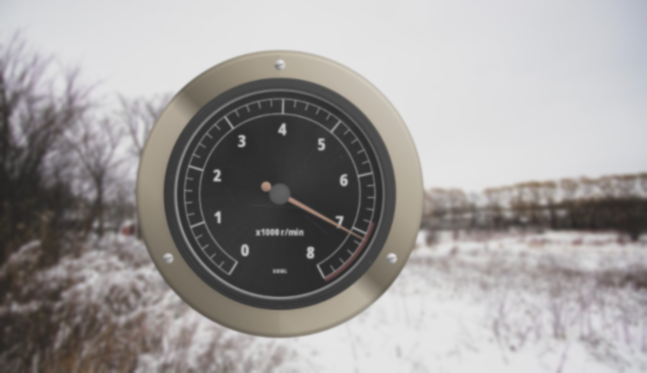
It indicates {"value": 7100, "unit": "rpm"}
